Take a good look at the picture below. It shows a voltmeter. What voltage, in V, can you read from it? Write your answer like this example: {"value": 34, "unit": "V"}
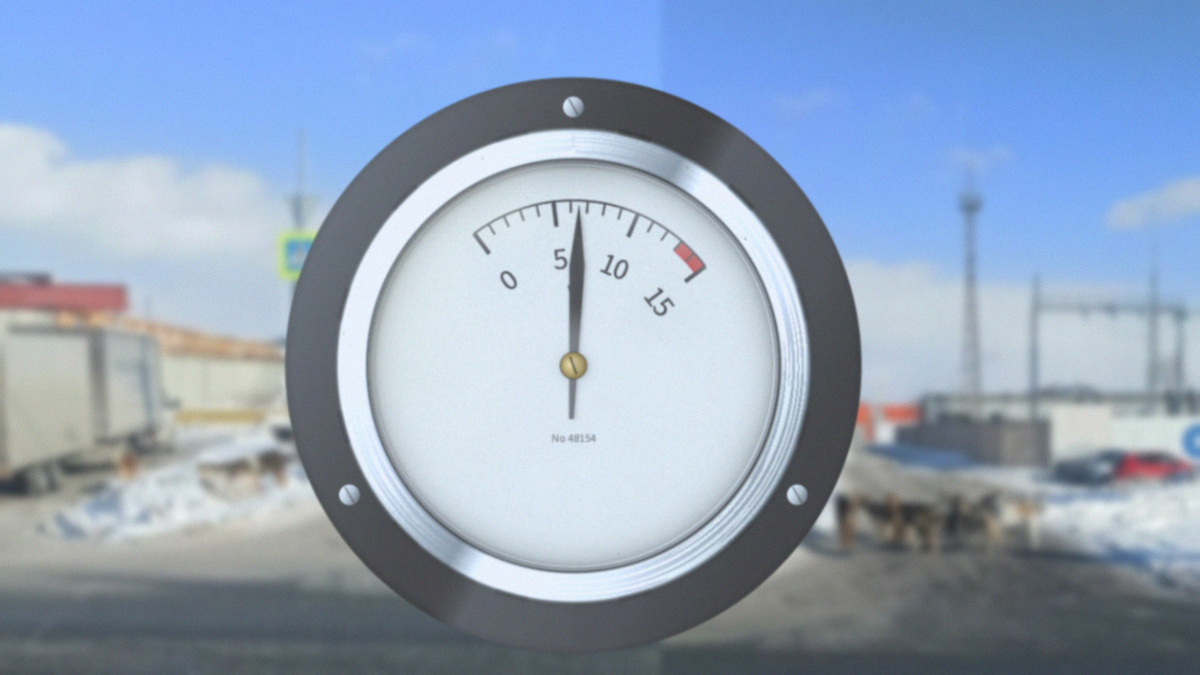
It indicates {"value": 6.5, "unit": "V"}
